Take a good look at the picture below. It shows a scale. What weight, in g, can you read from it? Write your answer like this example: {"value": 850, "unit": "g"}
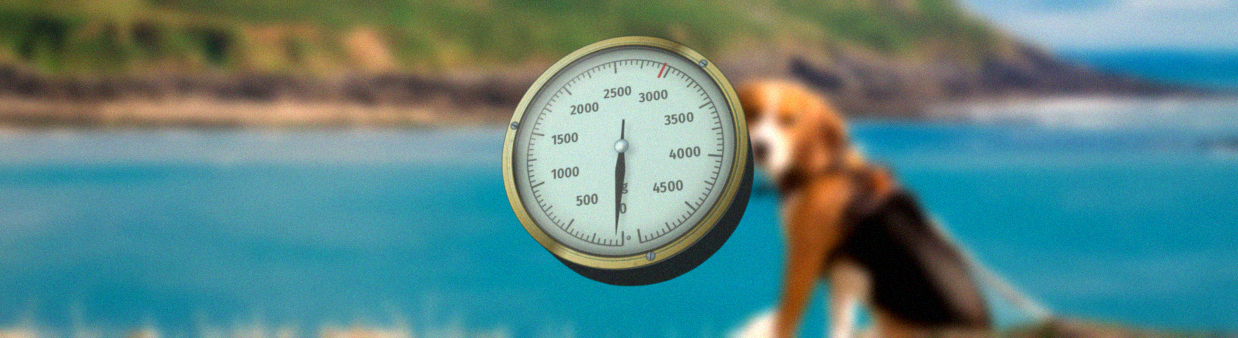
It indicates {"value": 50, "unit": "g"}
